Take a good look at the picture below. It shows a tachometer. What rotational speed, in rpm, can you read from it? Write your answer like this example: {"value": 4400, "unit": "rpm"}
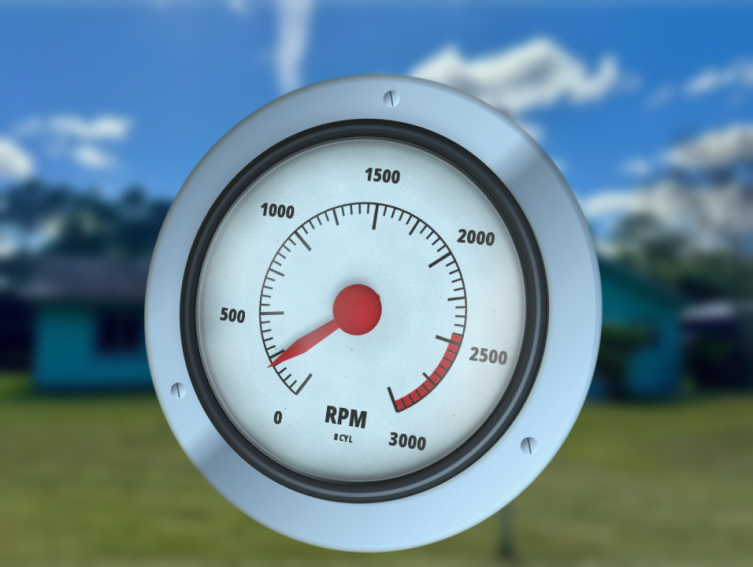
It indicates {"value": 200, "unit": "rpm"}
